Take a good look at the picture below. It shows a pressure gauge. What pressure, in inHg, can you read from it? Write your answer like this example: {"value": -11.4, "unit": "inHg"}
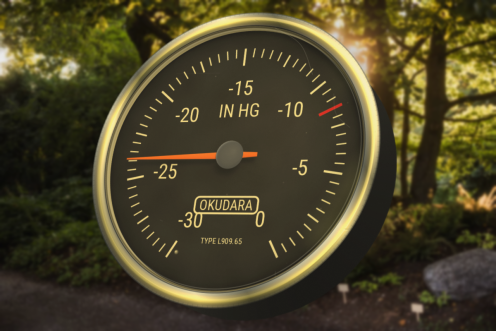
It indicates {"value": -24, "unit": "inHg"}
